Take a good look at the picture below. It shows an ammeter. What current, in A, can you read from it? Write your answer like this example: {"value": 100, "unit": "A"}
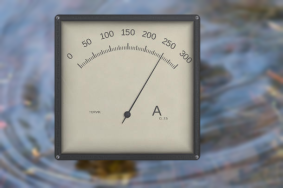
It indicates {"value": 250, "unit": "A"}
